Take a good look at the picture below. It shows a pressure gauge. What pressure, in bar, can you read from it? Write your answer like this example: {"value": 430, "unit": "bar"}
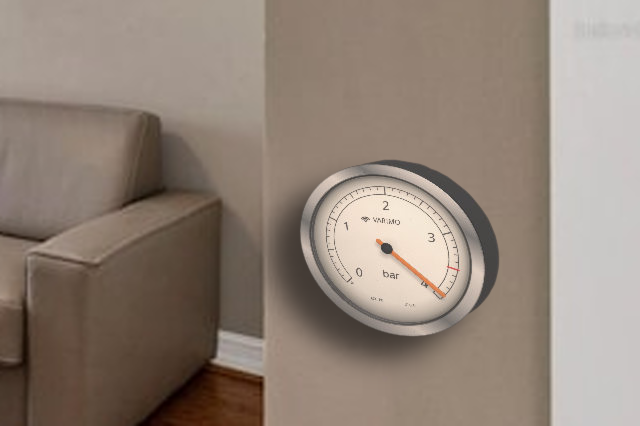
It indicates {"value": 3.9, "unit": "bar"}
